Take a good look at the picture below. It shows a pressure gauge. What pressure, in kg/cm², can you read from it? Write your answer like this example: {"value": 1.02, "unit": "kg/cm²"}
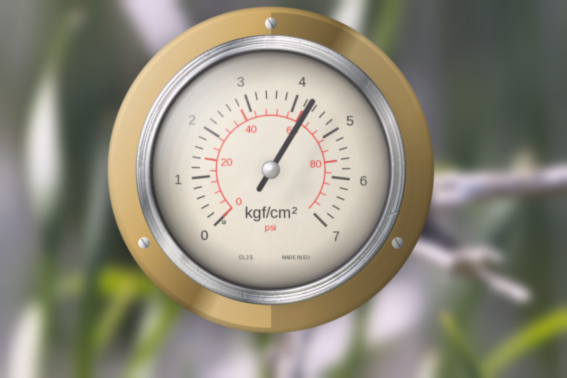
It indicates {"value": 4.3, "unit": "kg/cm²"}
